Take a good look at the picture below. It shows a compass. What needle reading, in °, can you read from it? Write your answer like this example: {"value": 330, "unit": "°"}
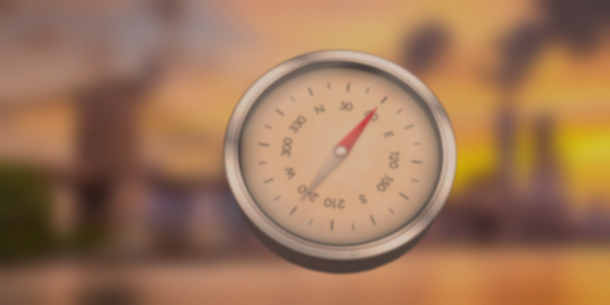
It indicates {"value": 60, "unit": "°"}
